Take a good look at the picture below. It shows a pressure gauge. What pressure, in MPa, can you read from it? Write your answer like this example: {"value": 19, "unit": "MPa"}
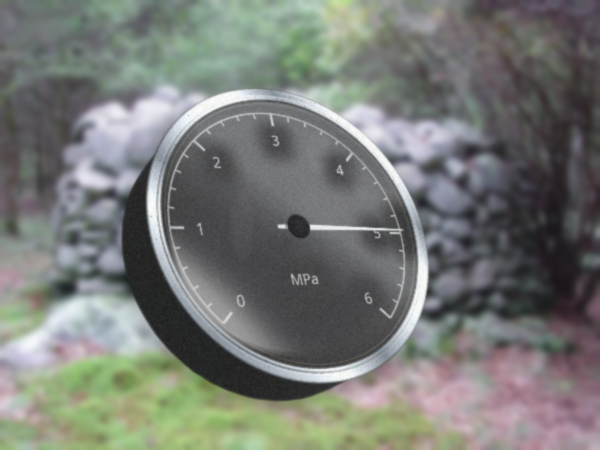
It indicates {"value": 5, "unit": "MPa"}
